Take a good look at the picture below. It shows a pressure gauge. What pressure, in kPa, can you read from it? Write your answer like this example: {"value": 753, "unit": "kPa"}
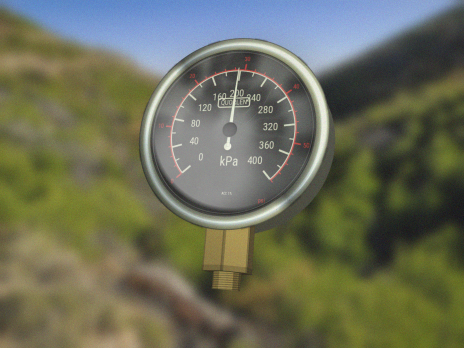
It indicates {"value": 200, "unit": "kPa"}
